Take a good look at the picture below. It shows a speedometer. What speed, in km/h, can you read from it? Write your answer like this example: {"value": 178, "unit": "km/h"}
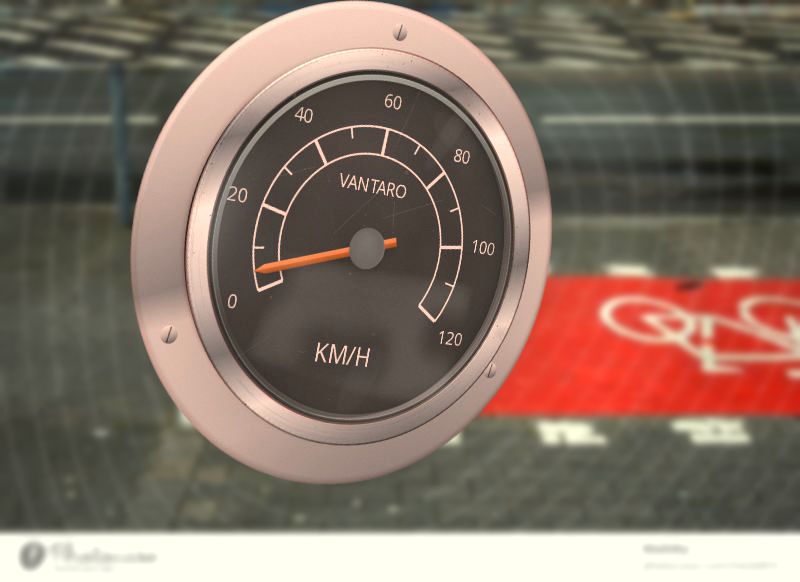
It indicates {"value": 5, "unit": "km/h"}
